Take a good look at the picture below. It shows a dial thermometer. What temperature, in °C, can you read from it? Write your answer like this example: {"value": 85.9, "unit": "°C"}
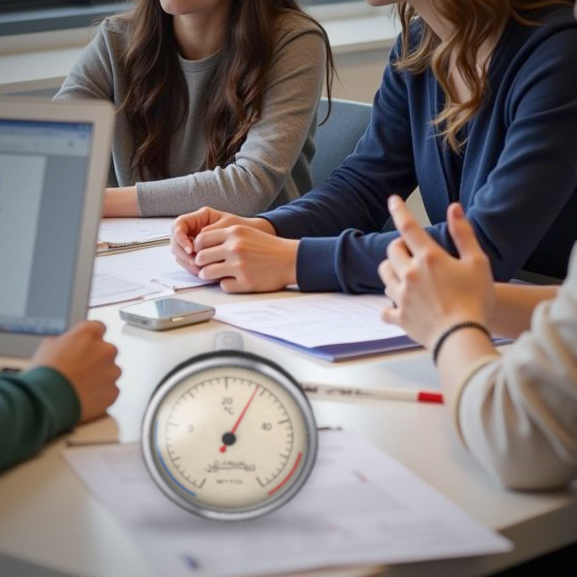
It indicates {"value": 28, "unit": "°C"}
